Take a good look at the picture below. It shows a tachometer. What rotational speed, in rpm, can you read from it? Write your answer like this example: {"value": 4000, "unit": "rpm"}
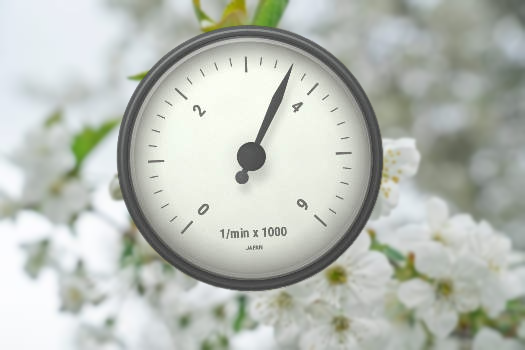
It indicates {"value": 3600, "unit": "rpm"}
